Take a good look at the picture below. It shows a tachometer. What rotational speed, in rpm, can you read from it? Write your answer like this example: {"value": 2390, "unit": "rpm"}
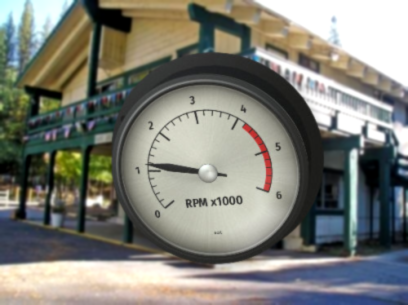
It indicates {"value": 1200, "unit": "rpm"}
